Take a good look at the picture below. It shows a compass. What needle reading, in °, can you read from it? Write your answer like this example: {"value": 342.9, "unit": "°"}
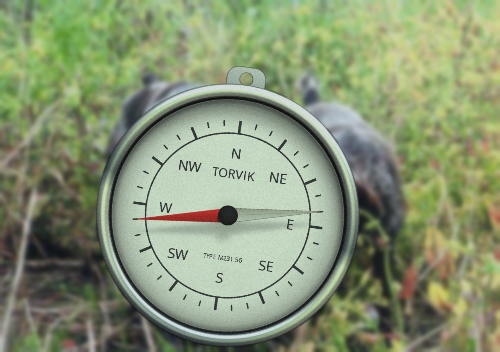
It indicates {"value": 260, "unit": "°"}
